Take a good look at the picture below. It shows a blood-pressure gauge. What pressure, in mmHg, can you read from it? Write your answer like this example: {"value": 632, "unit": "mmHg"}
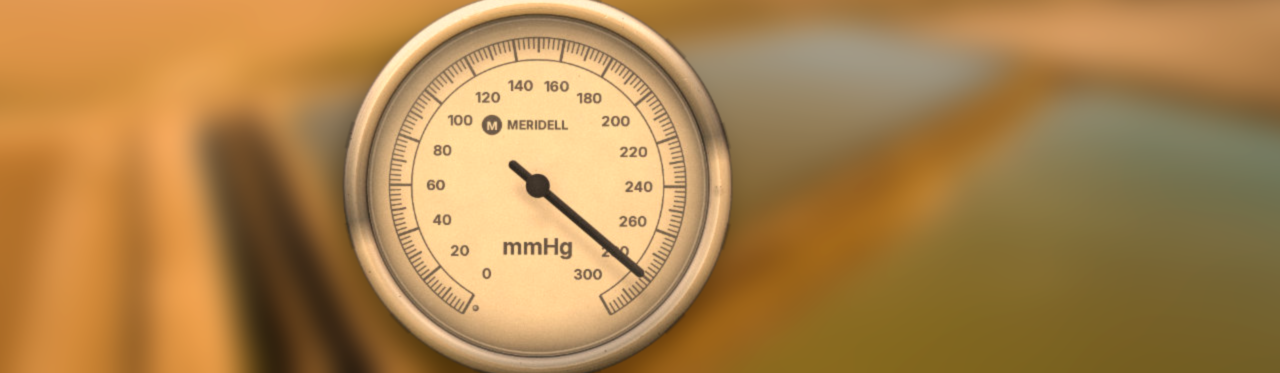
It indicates {"value": 280, "unit": "mmHg"}
